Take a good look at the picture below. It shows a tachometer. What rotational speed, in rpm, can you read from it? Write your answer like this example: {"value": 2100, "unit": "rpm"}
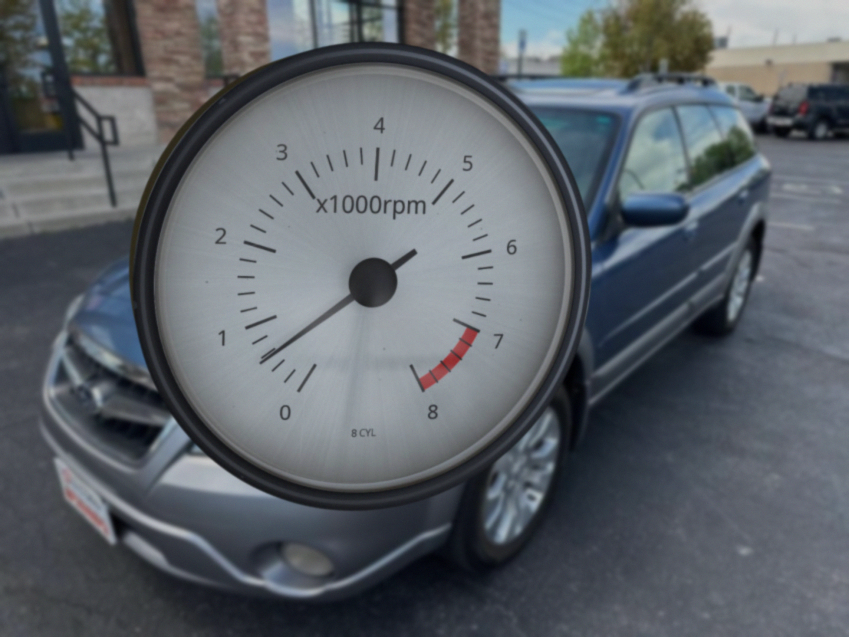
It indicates {"value": 600, "unit": "rpm"}
